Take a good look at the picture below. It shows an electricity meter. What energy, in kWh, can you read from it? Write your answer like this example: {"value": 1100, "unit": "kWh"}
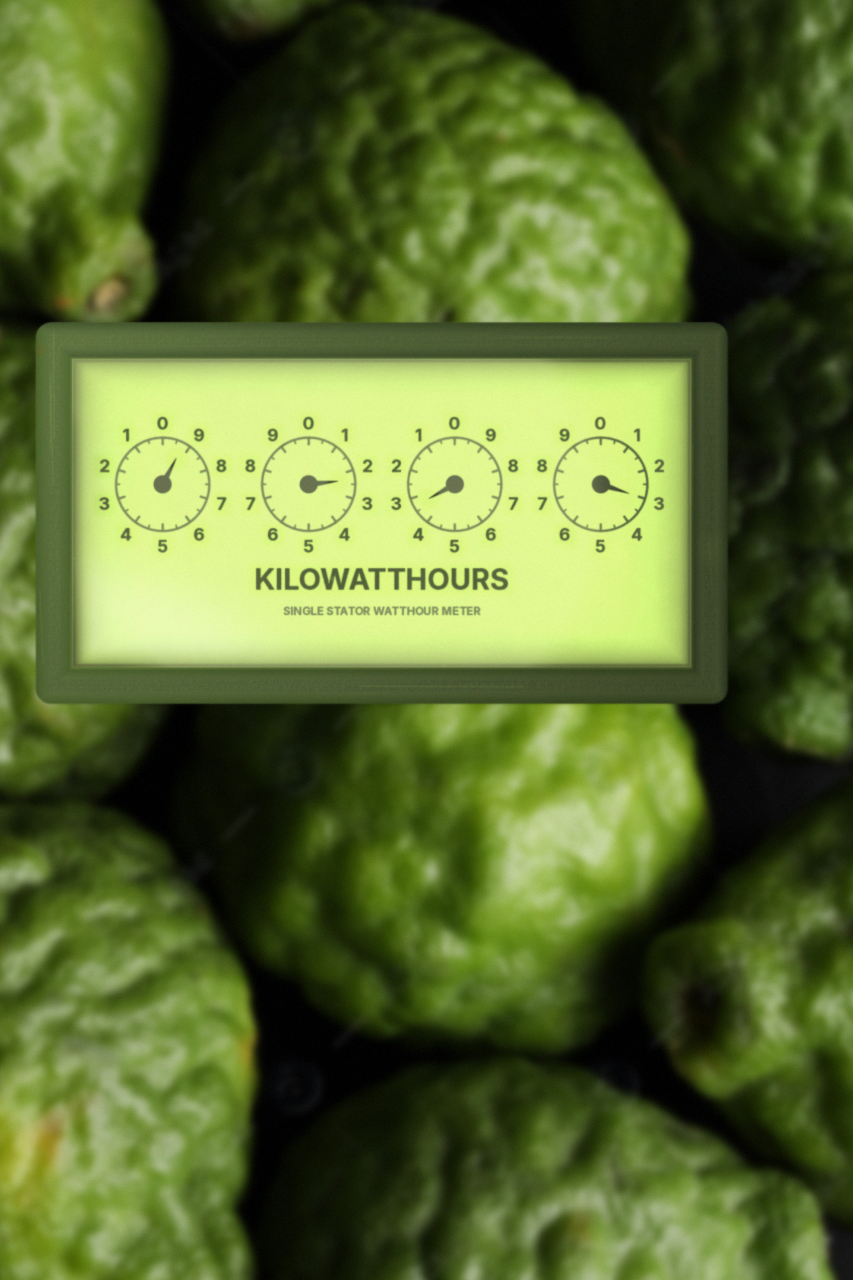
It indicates {"value": 9233, "unit": "kWh"}
